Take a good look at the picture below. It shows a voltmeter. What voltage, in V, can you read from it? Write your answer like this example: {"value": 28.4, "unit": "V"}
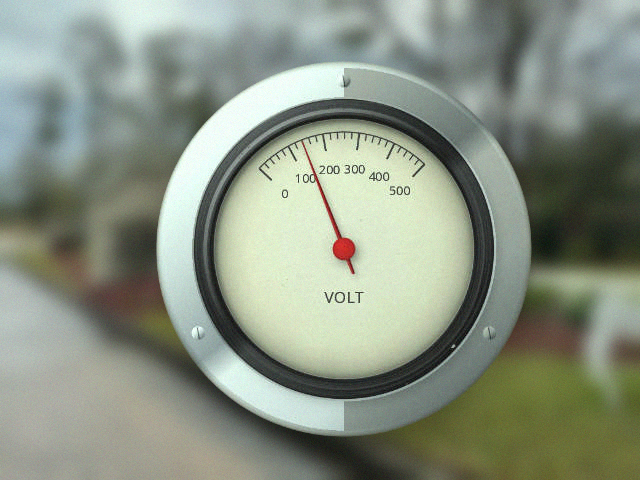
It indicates {"value": 140, "unit": "V"}
